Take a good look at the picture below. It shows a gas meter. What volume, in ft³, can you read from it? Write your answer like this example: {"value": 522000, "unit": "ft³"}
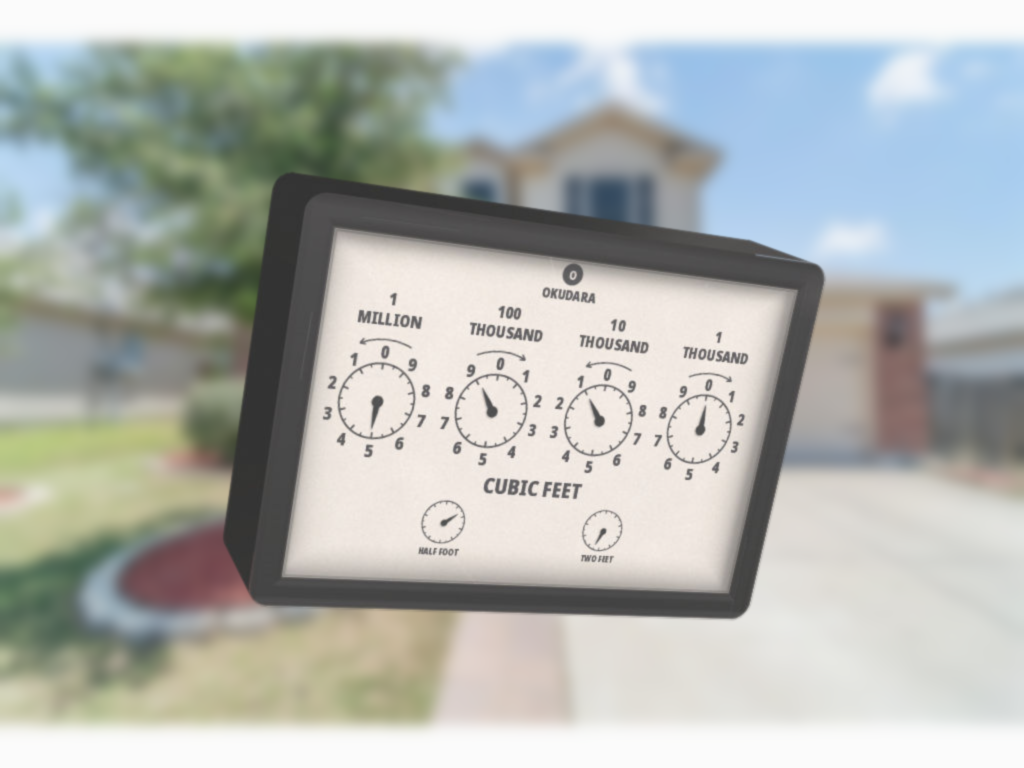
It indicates {"value": 491000, "unit": "ft³"}
